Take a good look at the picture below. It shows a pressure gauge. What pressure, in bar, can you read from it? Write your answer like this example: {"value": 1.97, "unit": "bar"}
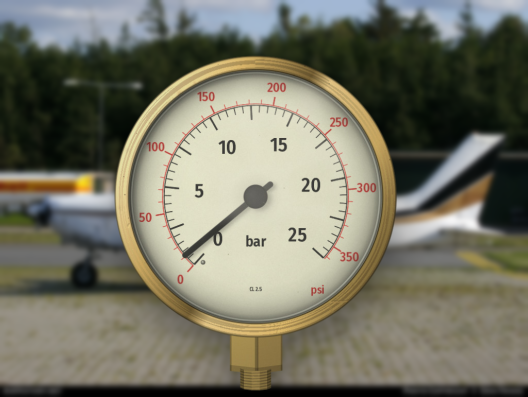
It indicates {"value": 0.75, "unit": "bar"}
